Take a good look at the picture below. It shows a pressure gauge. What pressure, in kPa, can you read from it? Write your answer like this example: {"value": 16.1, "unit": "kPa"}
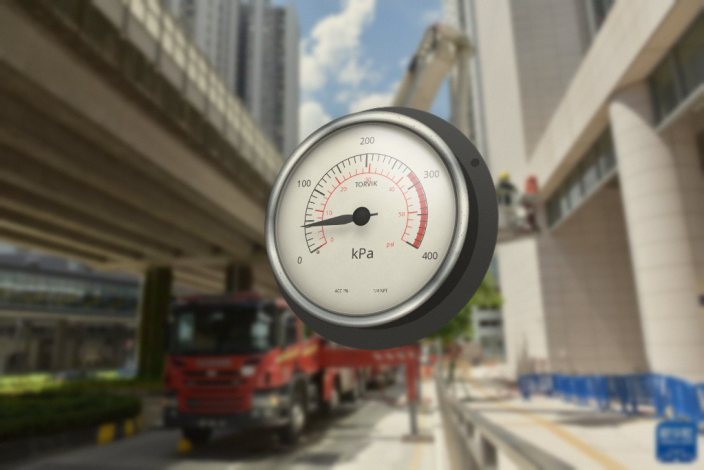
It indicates {"value": 40, "unit": "kPa"}
